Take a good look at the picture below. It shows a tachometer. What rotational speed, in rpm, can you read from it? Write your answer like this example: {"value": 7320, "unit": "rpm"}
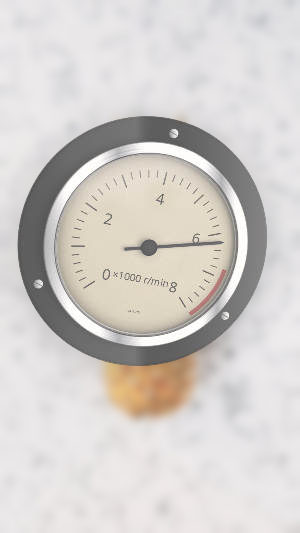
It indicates {"value": 6200, "unit": "rpm"}
